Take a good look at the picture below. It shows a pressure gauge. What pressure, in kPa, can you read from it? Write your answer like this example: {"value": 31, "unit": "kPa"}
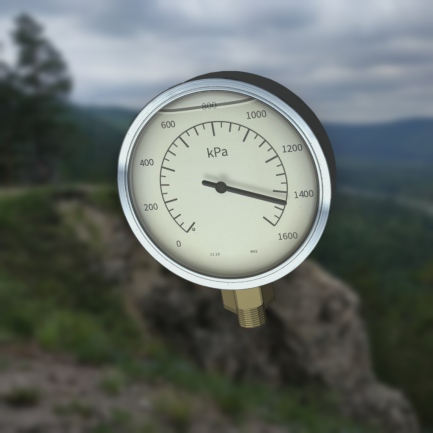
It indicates {"value": 1450, "unit": "kPa"}
